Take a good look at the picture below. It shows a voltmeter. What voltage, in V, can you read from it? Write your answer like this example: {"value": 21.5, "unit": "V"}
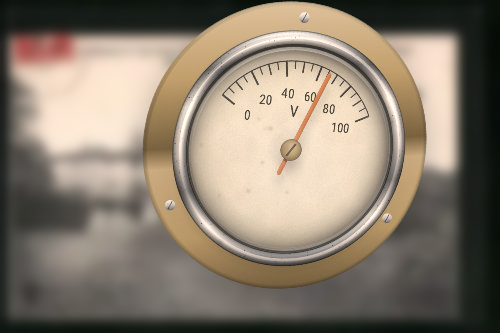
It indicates {"value": 65, "unit": "V"}
